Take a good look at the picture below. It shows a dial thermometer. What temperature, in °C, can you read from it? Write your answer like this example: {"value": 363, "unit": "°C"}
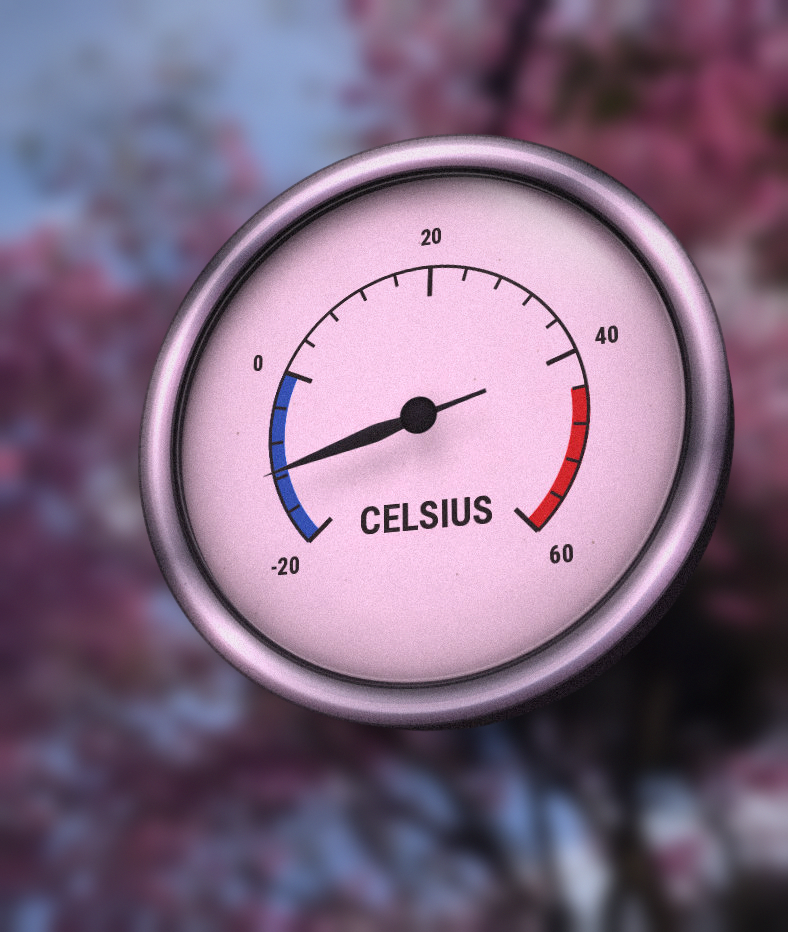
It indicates {"value": -12, "unit": "°C"}
